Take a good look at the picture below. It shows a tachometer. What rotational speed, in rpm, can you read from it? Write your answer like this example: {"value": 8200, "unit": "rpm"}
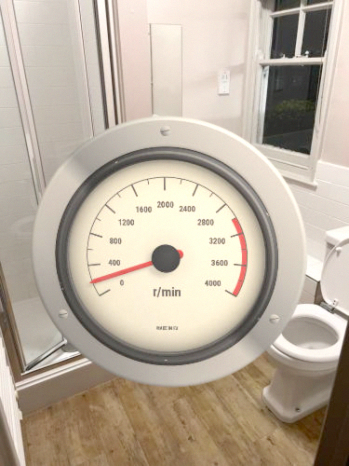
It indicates {"value": 200, "unit": "rpm"}
